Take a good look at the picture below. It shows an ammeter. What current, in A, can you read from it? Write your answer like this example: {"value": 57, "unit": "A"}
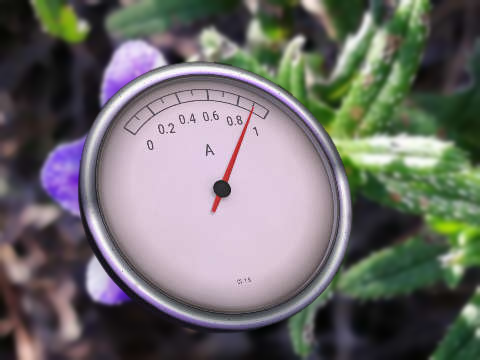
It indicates {"value": 0.9, "unit": "A"}
